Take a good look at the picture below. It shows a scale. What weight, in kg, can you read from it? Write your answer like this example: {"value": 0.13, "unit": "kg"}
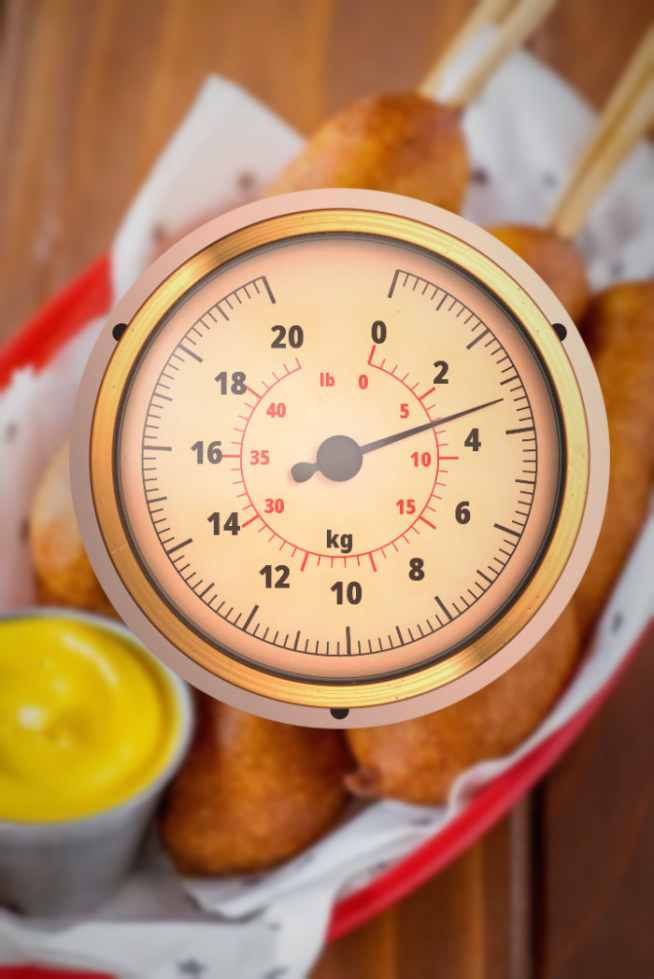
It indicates {"value": 3.3, "unit": "kg"}
